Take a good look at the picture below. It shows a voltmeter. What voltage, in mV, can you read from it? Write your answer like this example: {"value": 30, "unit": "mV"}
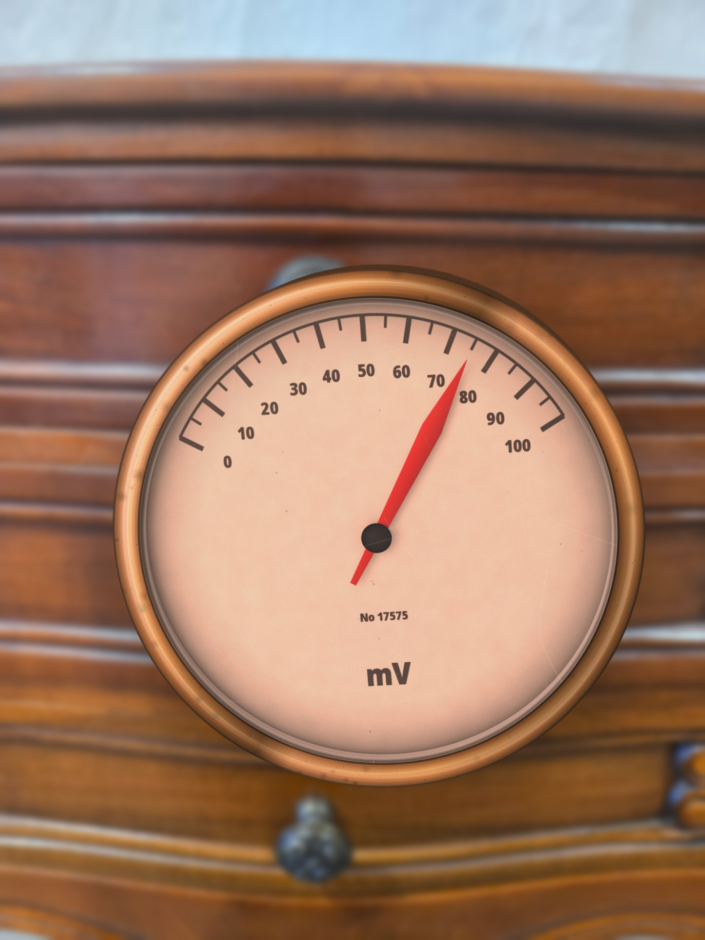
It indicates {"value": 75, "unit": "mV"}
